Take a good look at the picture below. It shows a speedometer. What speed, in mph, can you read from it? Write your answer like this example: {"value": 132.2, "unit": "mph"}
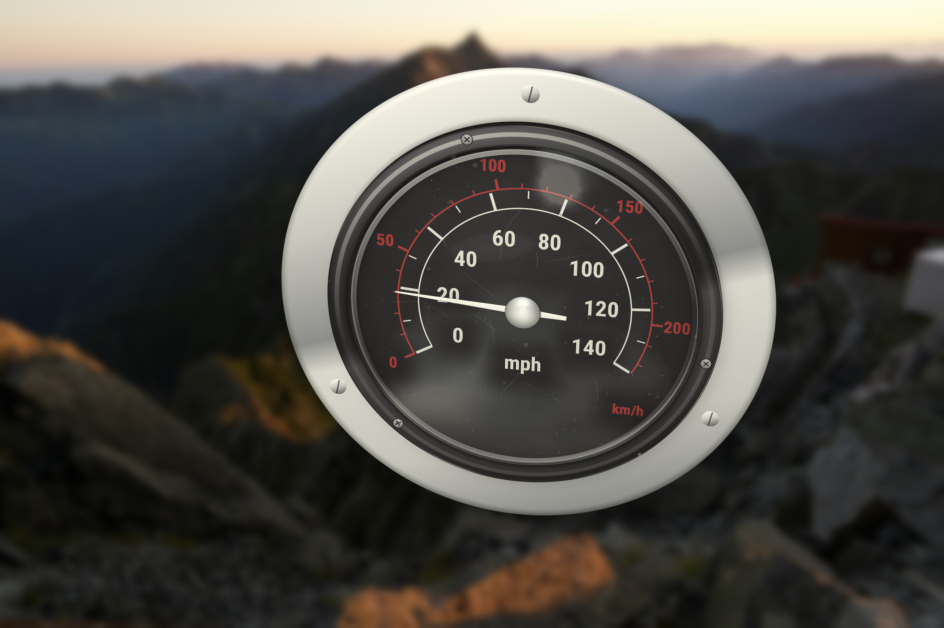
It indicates {"value": 20, "unit": "mph"}
